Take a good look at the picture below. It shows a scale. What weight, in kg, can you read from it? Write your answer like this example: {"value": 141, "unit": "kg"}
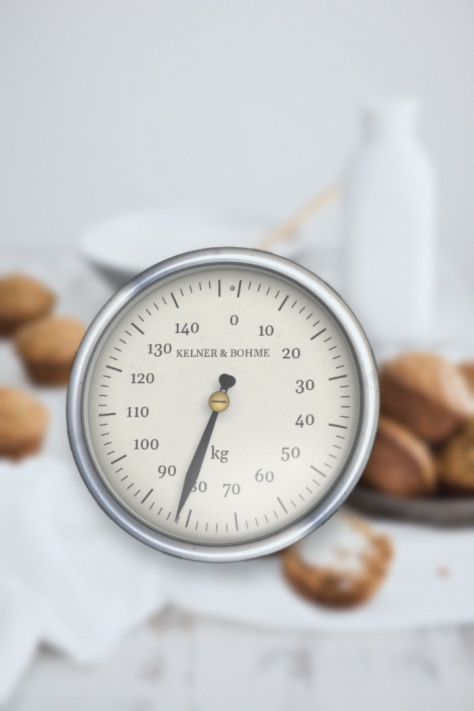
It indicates {"value": 82, "unit": "kg"}
